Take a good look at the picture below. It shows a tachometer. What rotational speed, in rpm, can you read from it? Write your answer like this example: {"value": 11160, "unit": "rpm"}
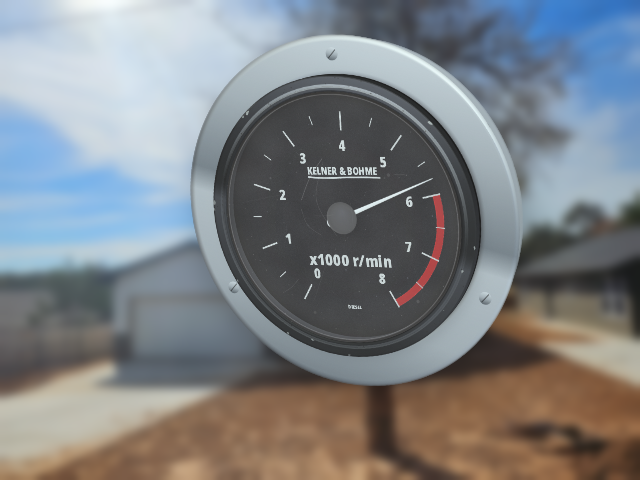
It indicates {"value": 5750, "unit": "rpm"}
